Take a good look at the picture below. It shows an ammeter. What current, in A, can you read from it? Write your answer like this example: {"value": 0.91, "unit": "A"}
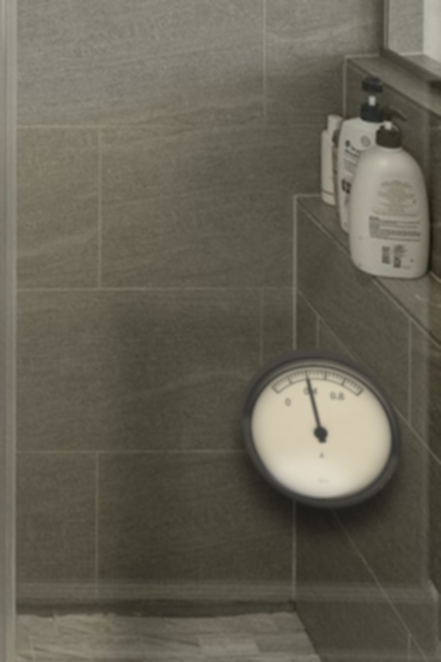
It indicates {"value": 0.4, "unit": "A"}
